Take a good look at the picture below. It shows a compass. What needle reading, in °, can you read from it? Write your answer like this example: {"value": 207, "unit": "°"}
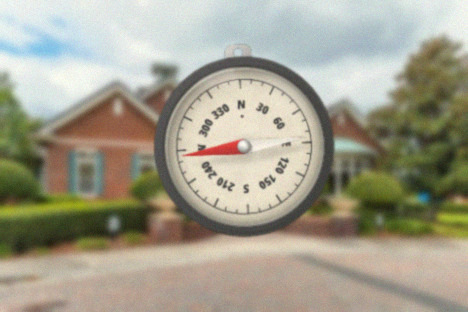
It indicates {"value": 265, "unit": "°"}
